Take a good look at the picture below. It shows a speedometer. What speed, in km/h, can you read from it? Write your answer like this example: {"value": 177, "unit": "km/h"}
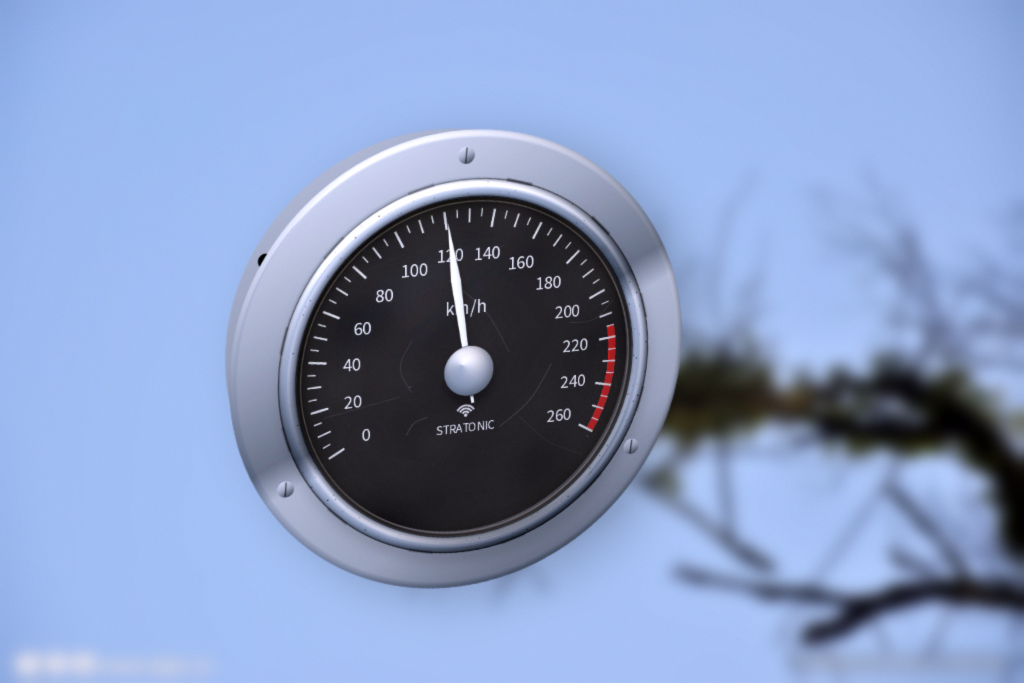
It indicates {"value": 120, "unit": "km/h"}
